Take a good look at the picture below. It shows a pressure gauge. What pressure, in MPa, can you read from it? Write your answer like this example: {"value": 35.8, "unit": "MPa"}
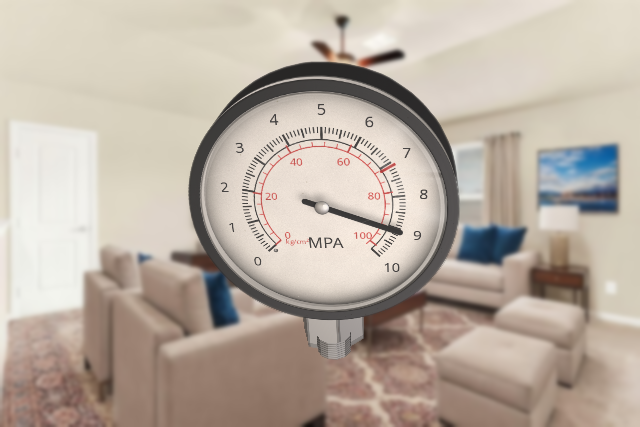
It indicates {"value": 9, "unit": "MPa"}
